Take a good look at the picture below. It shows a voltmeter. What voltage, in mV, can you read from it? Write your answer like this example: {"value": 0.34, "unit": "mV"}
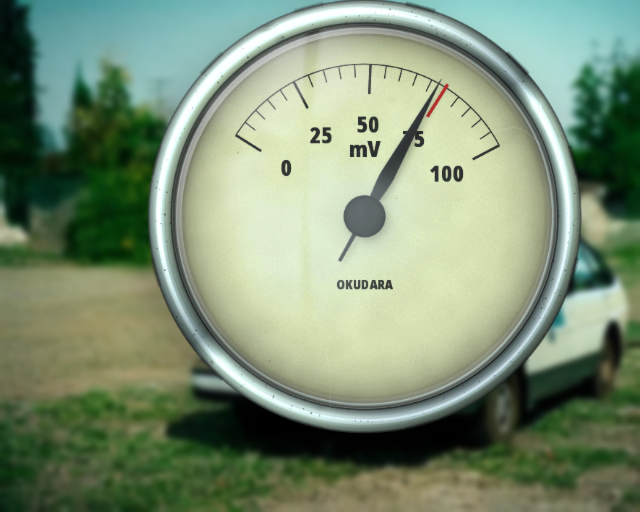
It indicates {"value": 72.5, "unit": "mV"}
